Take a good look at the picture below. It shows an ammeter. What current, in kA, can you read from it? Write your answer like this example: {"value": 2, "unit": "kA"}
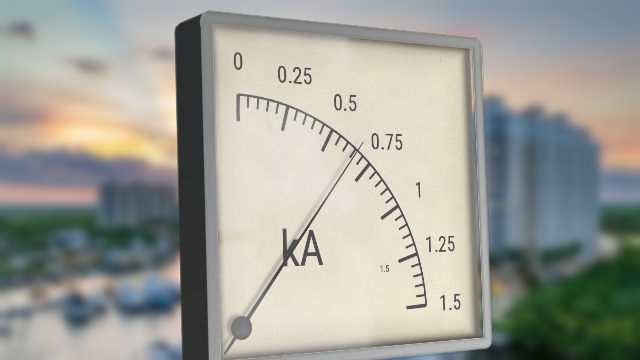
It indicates {"value": 0.65, "unit": "kA"}
